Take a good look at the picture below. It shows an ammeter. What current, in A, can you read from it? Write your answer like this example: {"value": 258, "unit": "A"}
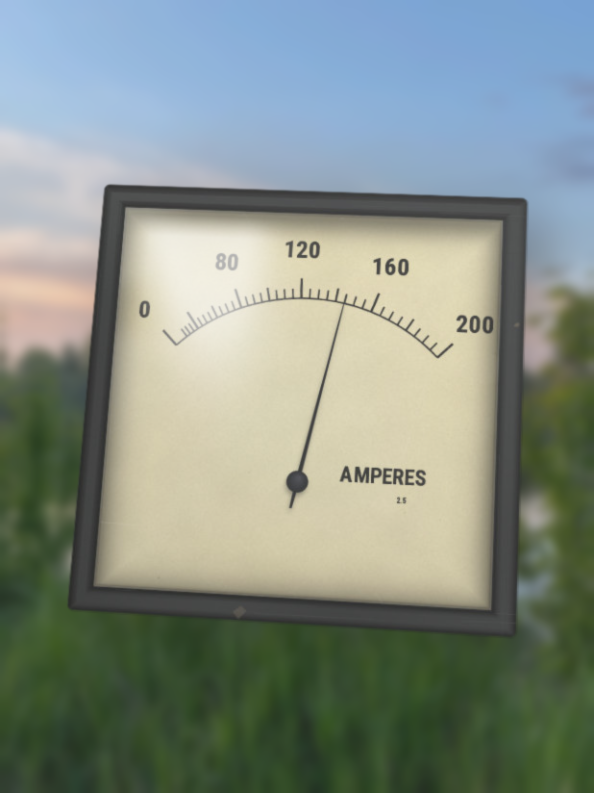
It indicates {"value": 145, "unit": "A"}
